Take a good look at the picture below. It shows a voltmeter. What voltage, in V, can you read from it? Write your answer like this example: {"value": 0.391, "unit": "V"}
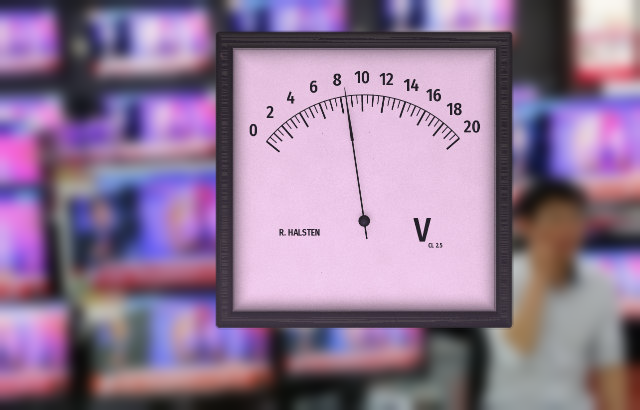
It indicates {"value": 8.5, "unit": "V"}
